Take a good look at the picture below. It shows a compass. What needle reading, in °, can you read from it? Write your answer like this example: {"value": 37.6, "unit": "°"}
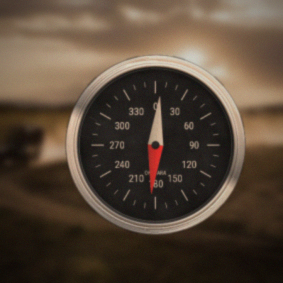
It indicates {"value": 185, "unit": "°"}
